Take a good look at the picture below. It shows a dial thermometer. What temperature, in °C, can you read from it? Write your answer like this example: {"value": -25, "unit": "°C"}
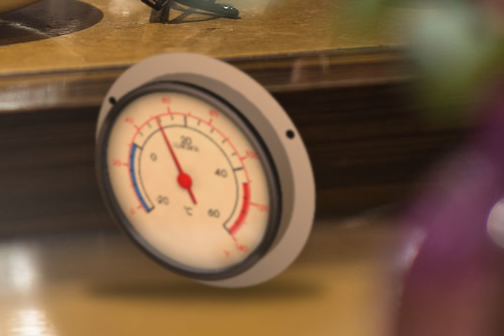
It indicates {"value": 12, "unit": "°C"}
